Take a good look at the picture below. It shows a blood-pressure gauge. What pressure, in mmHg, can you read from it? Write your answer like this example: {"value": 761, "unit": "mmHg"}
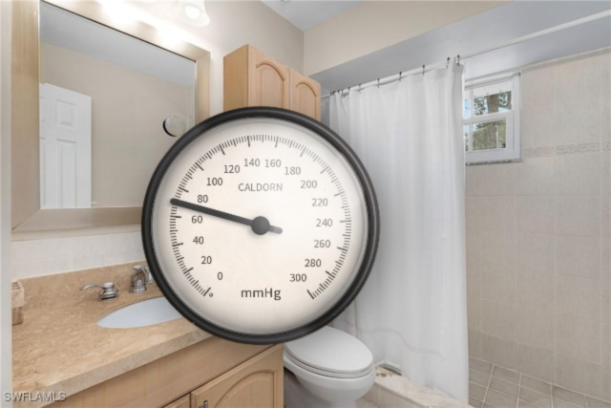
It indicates {"value": 70, "unit": "mmHg"}
